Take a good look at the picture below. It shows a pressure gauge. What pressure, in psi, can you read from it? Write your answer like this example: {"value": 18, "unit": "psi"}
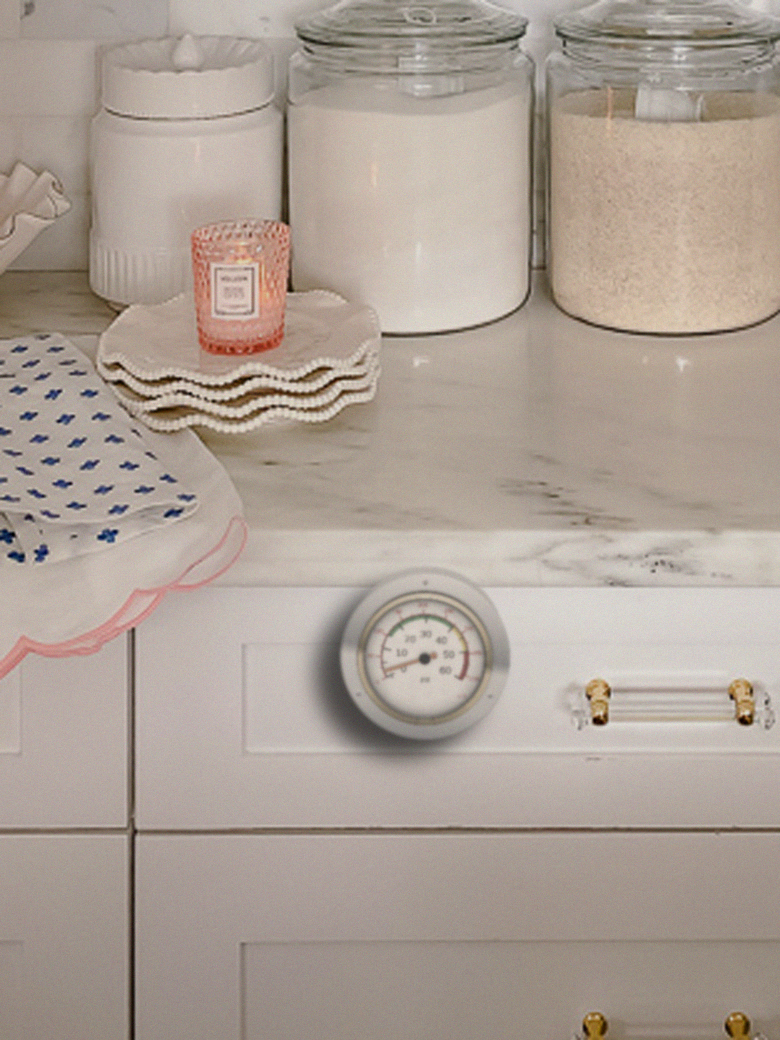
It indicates {"value": 2.5, "unit": "psi"}
